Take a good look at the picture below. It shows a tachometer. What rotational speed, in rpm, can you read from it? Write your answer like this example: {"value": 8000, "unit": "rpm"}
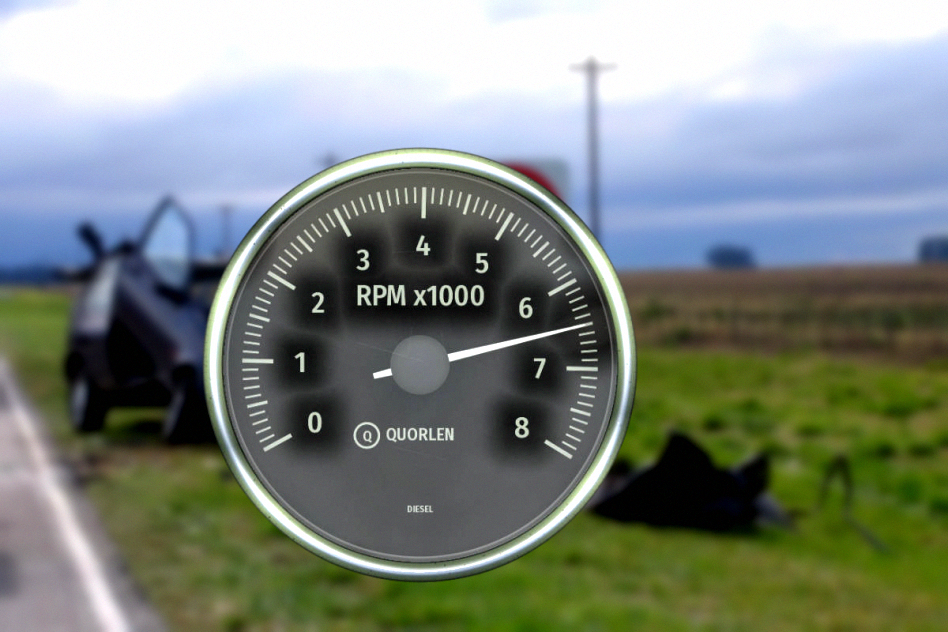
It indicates {"value": 6500, "unit": "rpm"}
